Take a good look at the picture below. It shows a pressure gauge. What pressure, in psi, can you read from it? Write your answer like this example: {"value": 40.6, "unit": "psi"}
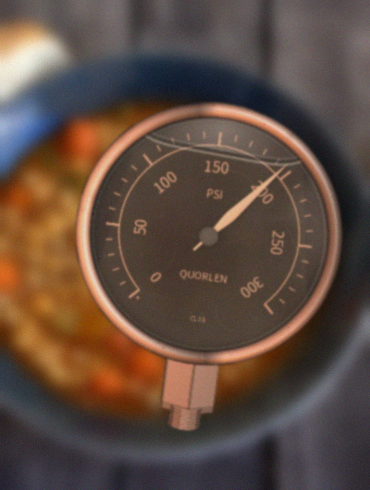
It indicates {"value": 195, "unit": "psi"}
